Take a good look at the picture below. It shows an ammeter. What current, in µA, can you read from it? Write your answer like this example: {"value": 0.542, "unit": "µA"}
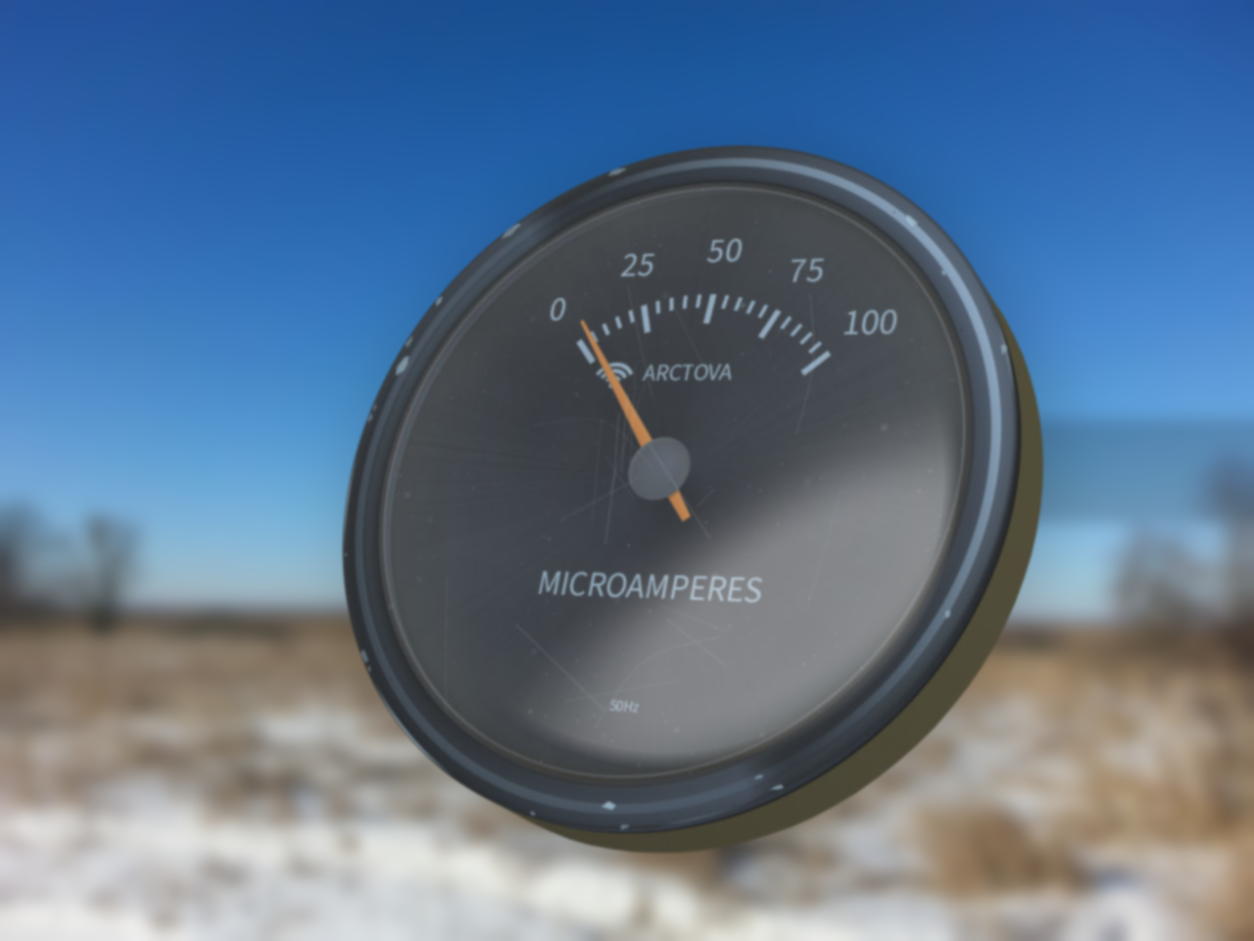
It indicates {"value": 5, "unit": "µA"}
